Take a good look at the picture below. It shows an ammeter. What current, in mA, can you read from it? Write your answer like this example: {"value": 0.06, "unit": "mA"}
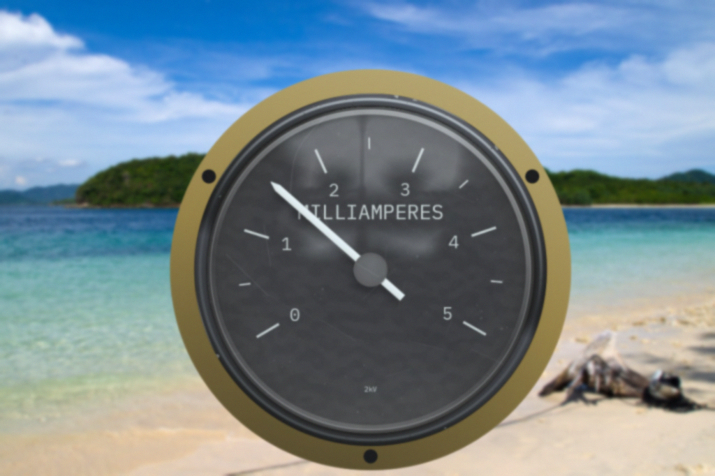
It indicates {"value": 1.5, "unit": "mA"}
